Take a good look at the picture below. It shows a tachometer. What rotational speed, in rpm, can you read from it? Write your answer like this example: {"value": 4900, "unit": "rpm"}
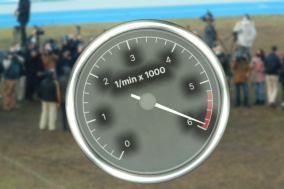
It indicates {"value": 5900, "unit": "rpm"}
